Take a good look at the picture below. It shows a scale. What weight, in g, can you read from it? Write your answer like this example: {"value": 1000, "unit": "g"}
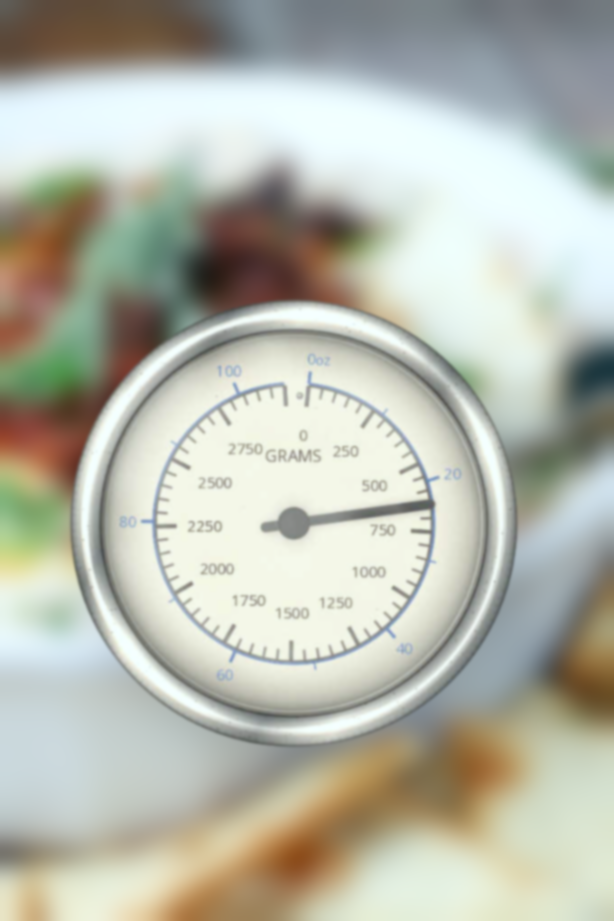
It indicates {"value": 650, "unit": "g"}
